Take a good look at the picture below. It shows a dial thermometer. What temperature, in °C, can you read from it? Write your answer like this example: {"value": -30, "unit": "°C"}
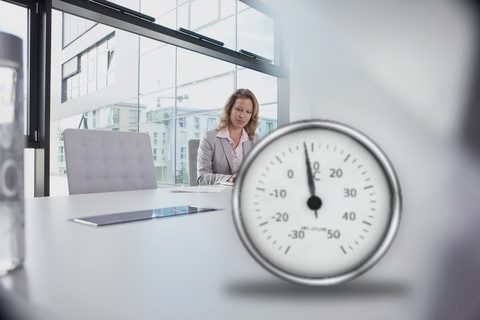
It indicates {"value": 8, "unit": "°C"}
